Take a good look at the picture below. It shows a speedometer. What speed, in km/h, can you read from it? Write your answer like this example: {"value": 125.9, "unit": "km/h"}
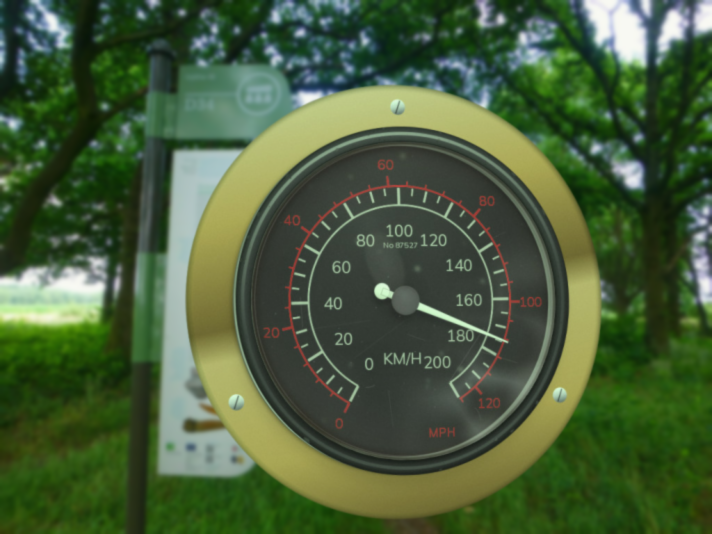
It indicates {"value": 175, "unit": "km/h"}
